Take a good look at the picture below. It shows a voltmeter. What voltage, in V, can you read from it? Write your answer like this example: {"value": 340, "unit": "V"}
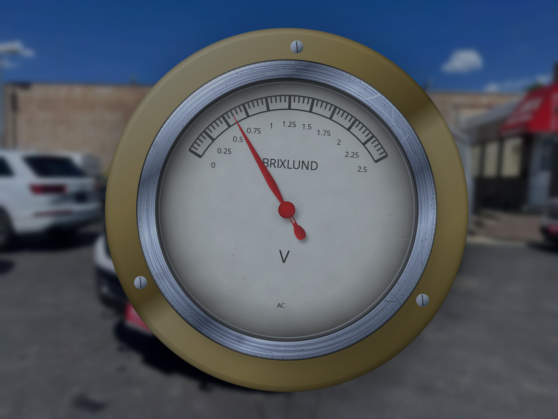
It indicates {"value": 0.6, "unit": "V"}
